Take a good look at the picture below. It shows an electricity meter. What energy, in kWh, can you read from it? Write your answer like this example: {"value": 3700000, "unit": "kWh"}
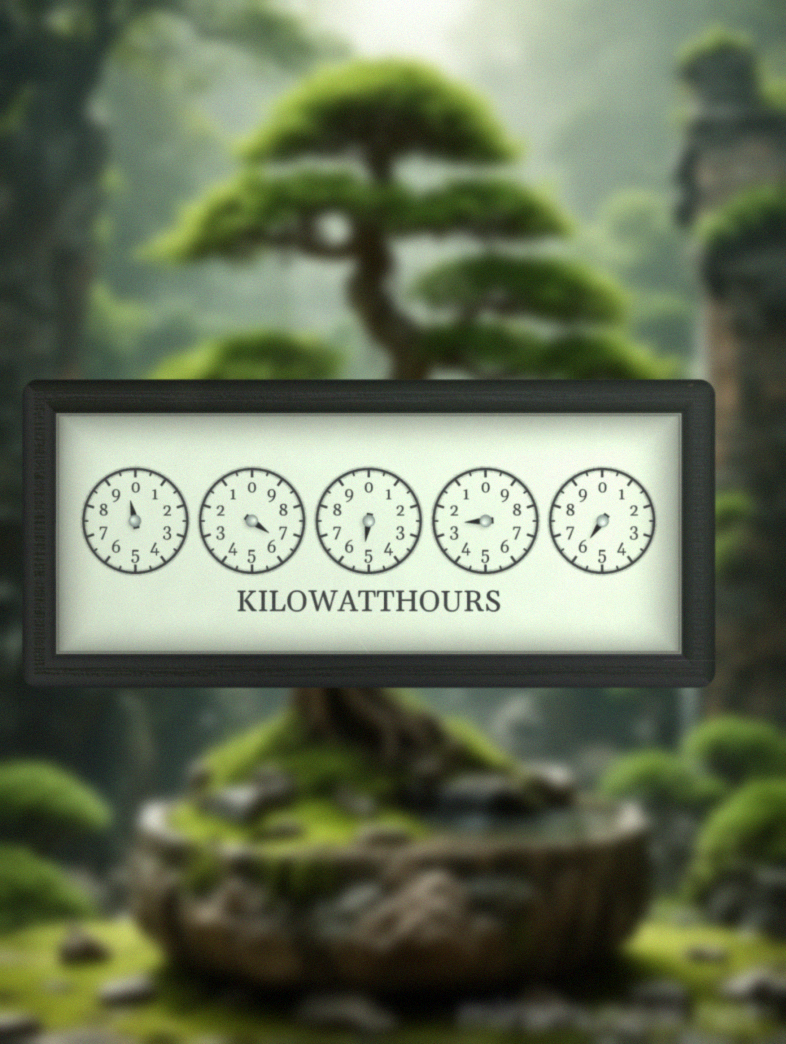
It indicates {"value": 96526, "unit": "kWh"}
